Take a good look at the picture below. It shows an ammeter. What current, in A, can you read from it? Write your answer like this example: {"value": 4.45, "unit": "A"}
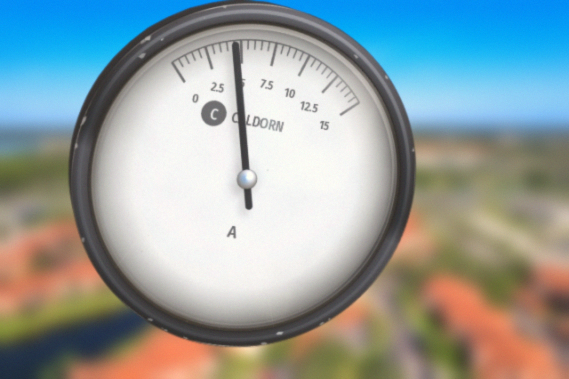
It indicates {"value": 4.5, "unit": "A"}
